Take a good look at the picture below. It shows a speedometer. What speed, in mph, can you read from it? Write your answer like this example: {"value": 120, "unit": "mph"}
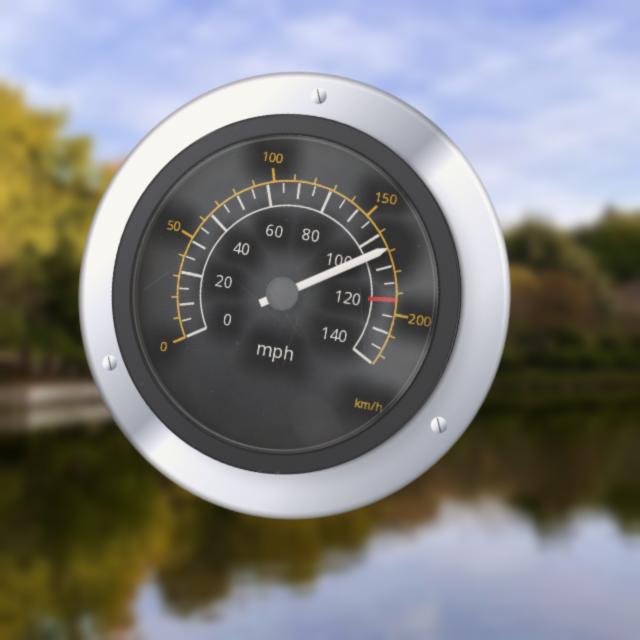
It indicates {"value": 105, "unit": "mph"}
